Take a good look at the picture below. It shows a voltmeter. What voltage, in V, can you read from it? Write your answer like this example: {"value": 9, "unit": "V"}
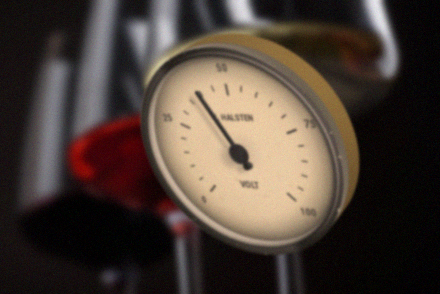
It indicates {"value": 40, "unit": "V"}
